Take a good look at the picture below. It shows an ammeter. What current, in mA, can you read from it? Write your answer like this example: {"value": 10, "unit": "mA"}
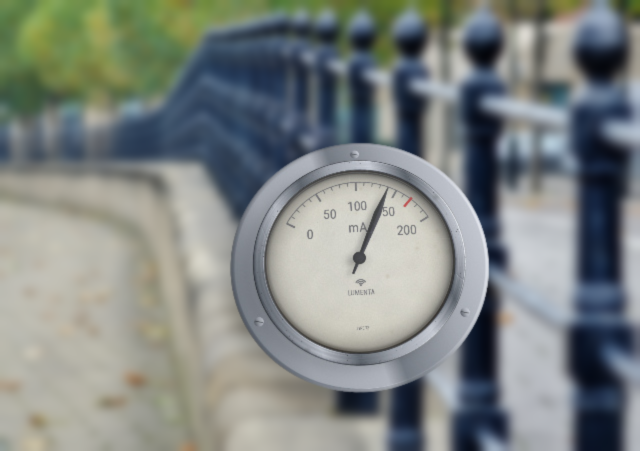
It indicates {"value": 140, "unit": "mA"}
